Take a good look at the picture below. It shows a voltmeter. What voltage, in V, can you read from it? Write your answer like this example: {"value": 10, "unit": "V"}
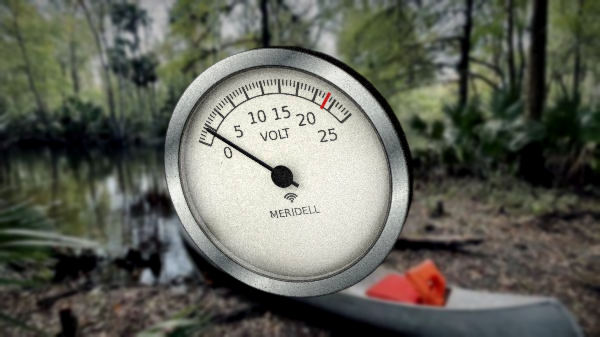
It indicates {"value": 2.5, "unit": "V"}
